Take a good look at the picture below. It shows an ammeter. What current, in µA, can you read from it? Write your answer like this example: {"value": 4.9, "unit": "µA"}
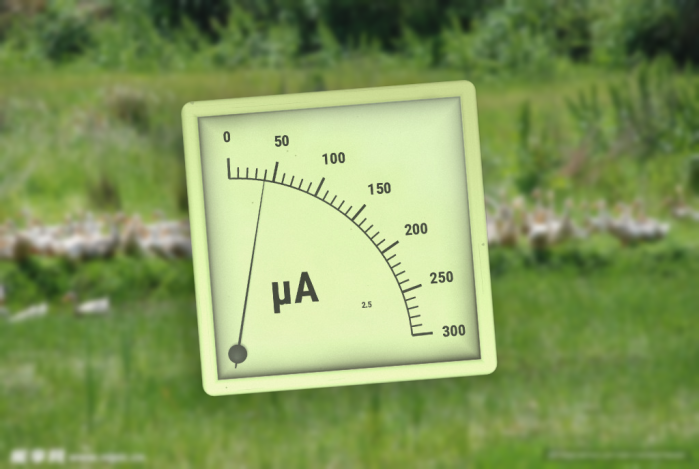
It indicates {"value": 40, "unit": "µA"}
